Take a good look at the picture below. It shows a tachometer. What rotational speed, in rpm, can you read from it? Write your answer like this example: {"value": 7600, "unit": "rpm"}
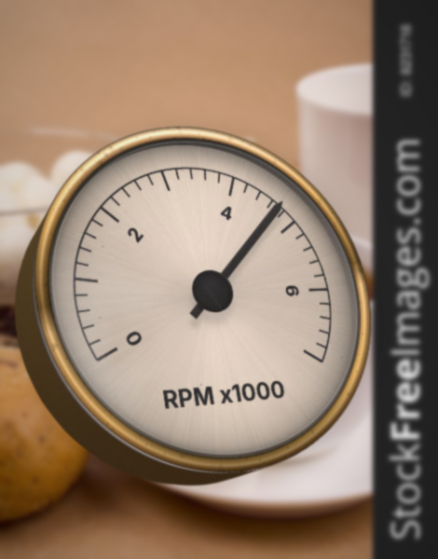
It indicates {"value": 4700, "unit": "rpm"}
